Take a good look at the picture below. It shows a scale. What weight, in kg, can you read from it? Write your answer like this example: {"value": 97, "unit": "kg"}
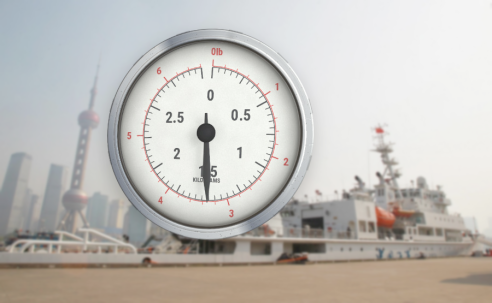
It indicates {"value": 1.5, "unit": "kg"}
